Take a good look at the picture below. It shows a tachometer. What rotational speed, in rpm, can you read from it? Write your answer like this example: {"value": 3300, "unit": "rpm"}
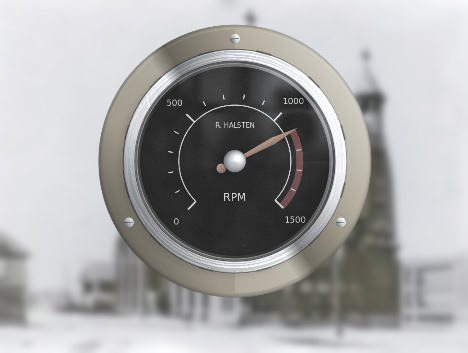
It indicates {"value": 1100, "unit": "rpm"}
